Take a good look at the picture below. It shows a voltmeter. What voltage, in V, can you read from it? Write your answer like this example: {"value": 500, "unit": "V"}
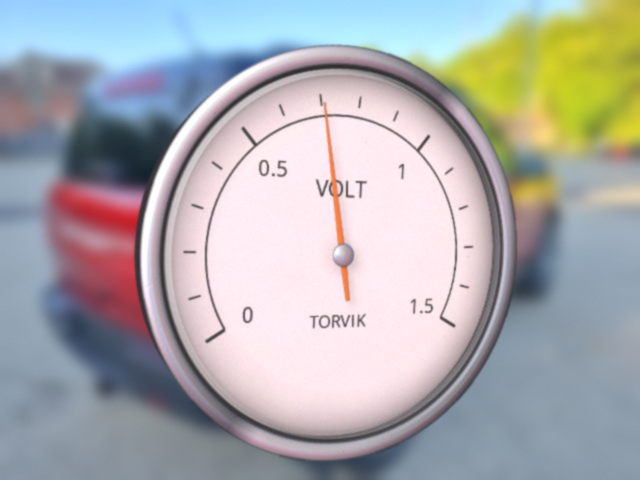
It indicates {"value": 0.7, "unit": "V"}
